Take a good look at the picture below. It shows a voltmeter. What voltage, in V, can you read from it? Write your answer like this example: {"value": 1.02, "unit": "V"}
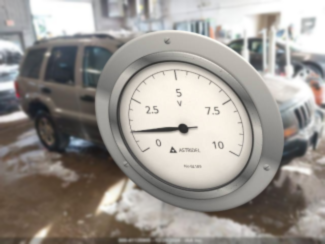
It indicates {"value": 1, "unit": "V"}
